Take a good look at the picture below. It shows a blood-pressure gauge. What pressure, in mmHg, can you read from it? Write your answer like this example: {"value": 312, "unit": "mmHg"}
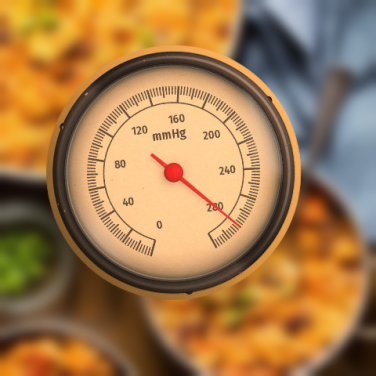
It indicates {"value": 280, "unit": "mmHg"}
